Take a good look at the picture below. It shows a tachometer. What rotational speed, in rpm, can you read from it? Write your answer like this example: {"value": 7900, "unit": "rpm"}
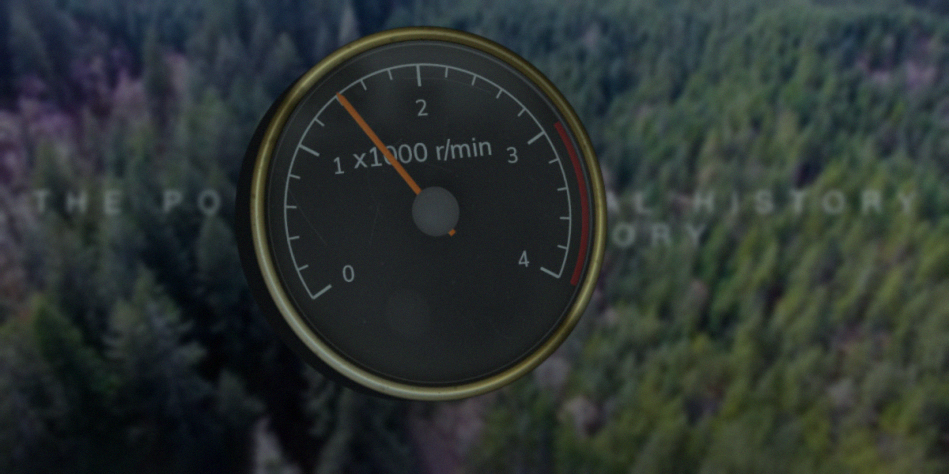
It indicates {"value": 1400, "unit": "rpm"}
